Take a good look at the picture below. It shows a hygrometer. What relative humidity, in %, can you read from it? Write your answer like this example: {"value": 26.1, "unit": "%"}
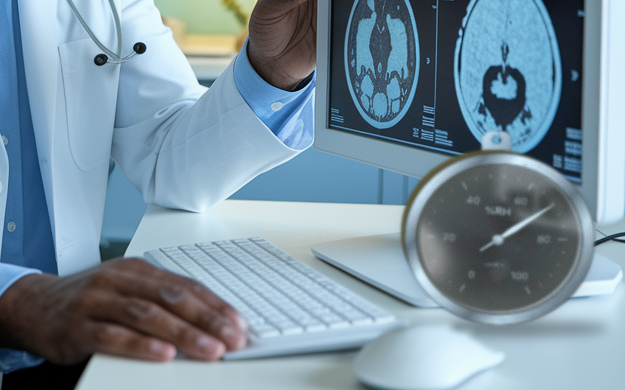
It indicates {"value": 68, "unit": "%"}
